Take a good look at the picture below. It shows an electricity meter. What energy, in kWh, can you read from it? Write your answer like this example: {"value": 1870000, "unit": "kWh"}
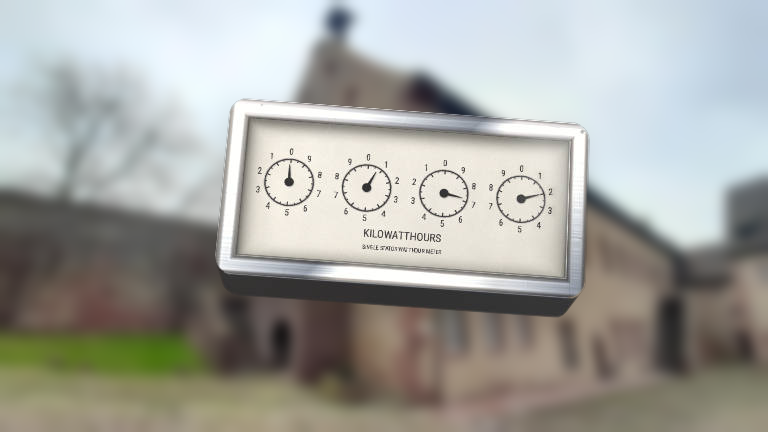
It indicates {"value": 72, "unit": "kWh"}
